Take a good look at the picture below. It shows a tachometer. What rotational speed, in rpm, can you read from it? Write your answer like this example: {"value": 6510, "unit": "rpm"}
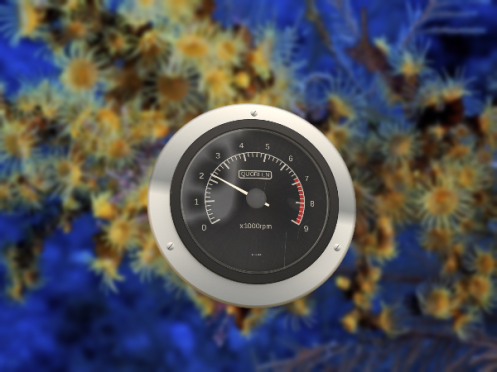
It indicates {"value": 2200, "unit": "rpm"}
